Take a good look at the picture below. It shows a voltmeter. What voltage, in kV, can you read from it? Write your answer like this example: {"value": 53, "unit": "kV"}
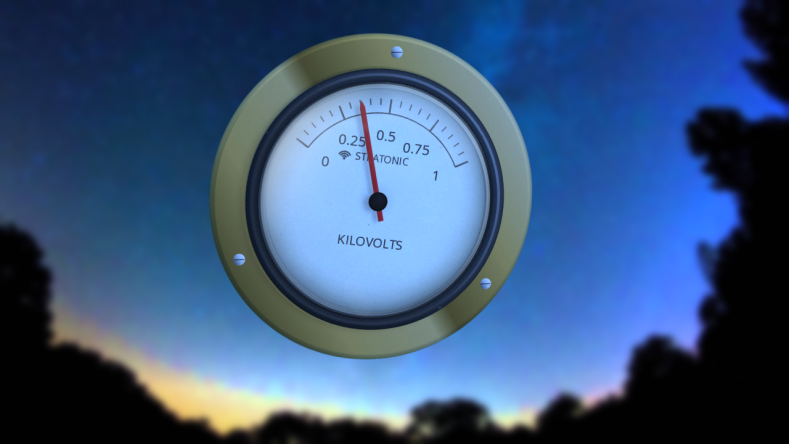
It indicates {"value": 0.35, "unit": "kV"}
